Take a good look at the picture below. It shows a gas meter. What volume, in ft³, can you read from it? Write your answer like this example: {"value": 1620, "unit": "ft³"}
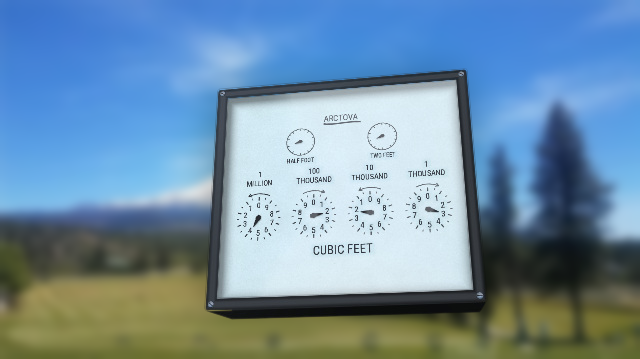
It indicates {"value": 422300, "unit": "ft³"}
